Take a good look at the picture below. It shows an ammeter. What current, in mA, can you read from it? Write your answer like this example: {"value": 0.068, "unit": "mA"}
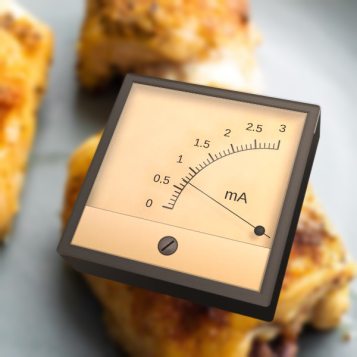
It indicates {"value": 0.7, "unit": "mA"}
